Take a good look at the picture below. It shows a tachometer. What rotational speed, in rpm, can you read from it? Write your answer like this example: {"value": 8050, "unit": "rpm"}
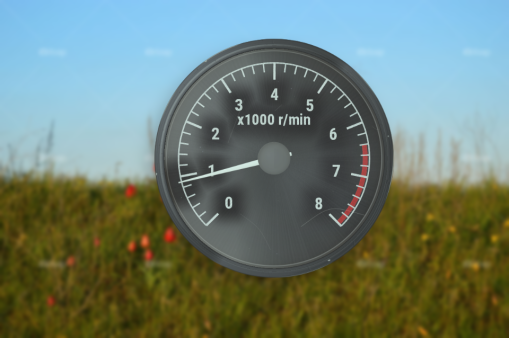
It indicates {"value": 900, "unit": "rpm"}
